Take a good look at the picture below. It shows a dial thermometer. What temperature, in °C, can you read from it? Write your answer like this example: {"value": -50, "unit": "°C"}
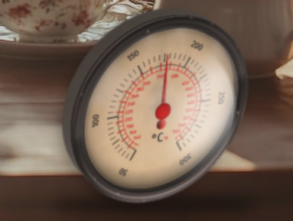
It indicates {"value": 175, "unit": "°C"}
